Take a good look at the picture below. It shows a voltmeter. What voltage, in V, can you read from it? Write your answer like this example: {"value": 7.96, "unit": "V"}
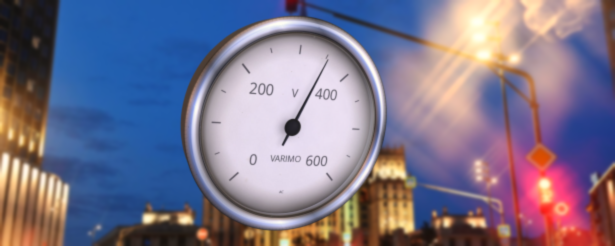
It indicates {"value": 350, "unit": "V"}
